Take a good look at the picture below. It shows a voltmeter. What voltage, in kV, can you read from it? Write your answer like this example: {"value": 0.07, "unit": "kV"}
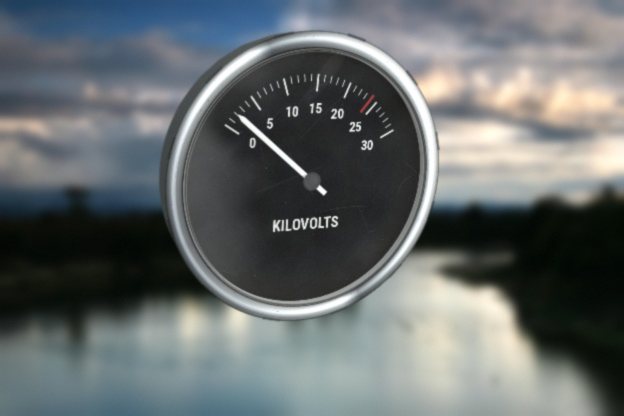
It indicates {"value": 2, "unit": "kV"}
